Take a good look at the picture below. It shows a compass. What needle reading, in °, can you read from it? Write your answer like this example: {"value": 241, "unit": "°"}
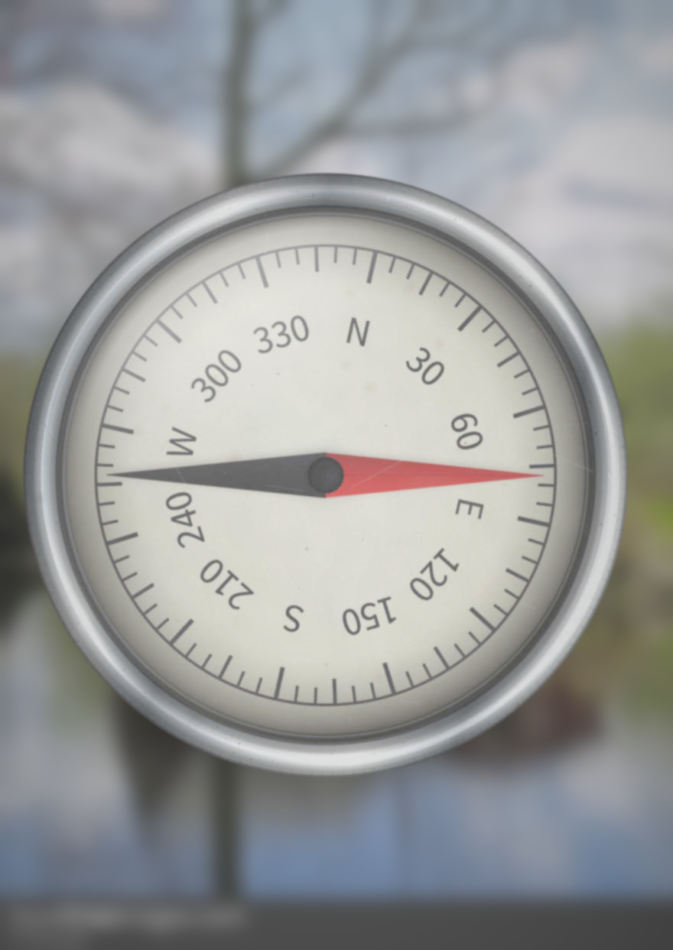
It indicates {"value": 77.5, "unit": "°"}
